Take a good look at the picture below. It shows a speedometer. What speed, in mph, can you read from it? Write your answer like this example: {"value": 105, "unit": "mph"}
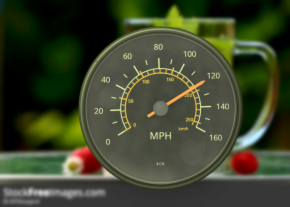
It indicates {"value": 120, "unit": "mph"}
